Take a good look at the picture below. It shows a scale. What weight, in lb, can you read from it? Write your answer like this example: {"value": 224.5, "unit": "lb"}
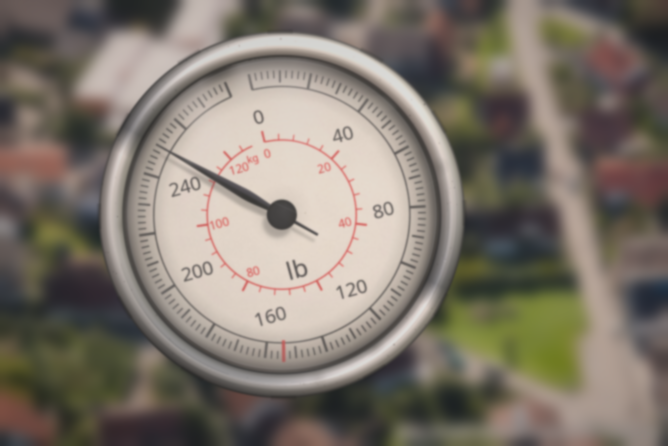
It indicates {"value": 250, "unit": "lb"}
